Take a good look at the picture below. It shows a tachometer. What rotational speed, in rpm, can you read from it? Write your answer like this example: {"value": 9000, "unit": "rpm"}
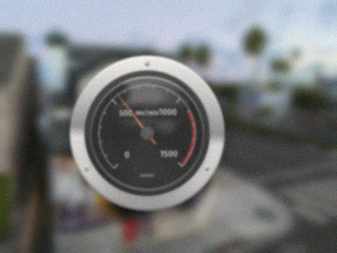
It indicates {"value": 550, "unit": "rpm"}
